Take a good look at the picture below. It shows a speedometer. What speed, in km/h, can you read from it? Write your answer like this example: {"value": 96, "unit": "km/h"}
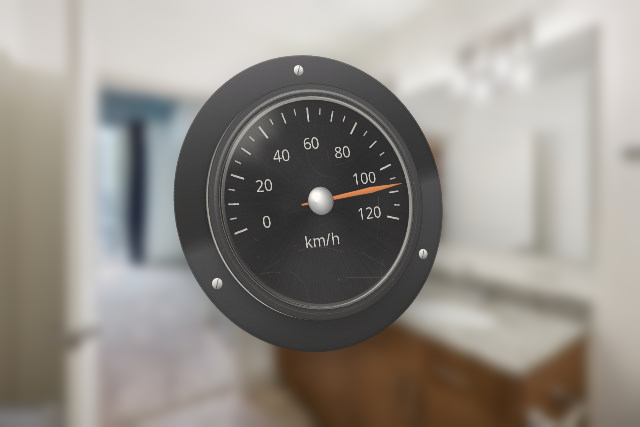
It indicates {"value": 107.5, "unit": "km/h"}
